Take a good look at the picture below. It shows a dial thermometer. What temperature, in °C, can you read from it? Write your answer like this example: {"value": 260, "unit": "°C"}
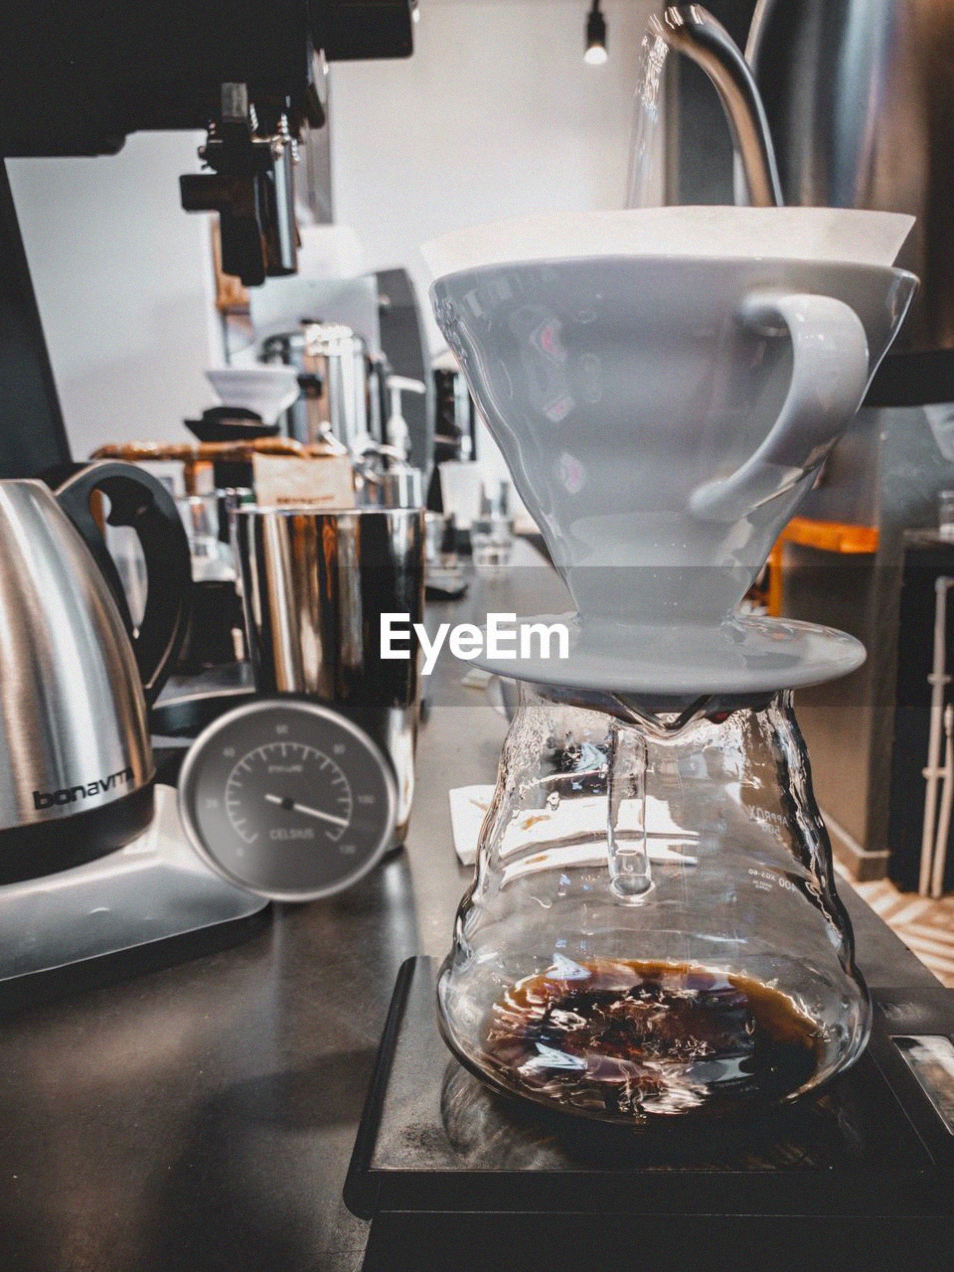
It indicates {"value": 110, "unit": "°C"}
